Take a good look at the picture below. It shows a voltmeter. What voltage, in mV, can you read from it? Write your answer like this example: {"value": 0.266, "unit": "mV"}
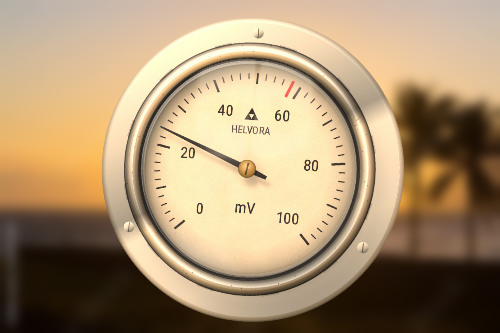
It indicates {"value": 24, "unit": "mV"}
